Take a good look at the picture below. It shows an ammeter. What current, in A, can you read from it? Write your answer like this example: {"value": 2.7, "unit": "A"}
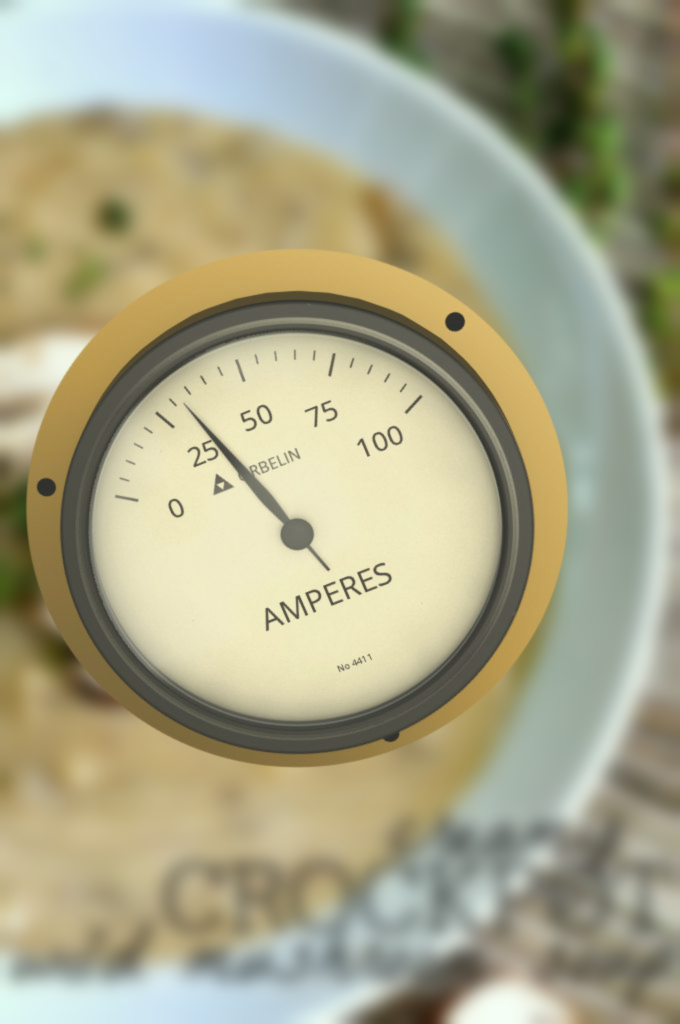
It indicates {"value": 32.5, "unit": "A"}
